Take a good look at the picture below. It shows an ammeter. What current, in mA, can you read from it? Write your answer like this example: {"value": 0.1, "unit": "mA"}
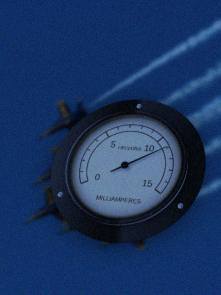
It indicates {"value": 11, "unit": "mA"}
